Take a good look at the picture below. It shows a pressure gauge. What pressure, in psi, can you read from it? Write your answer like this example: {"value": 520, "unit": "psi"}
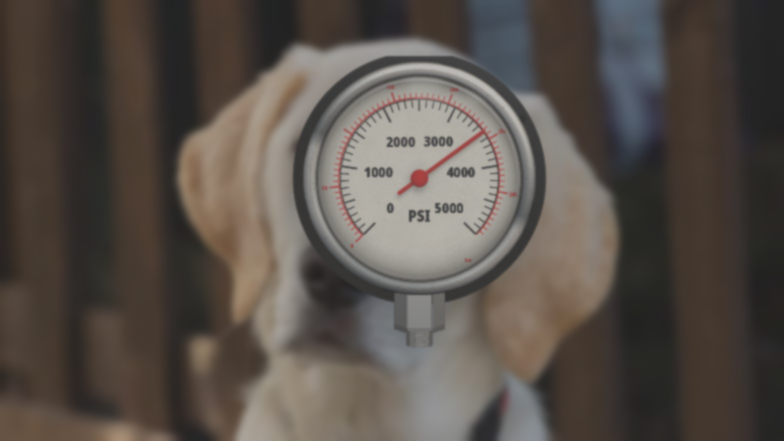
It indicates {"value": 3500, "unit": "psi"}
